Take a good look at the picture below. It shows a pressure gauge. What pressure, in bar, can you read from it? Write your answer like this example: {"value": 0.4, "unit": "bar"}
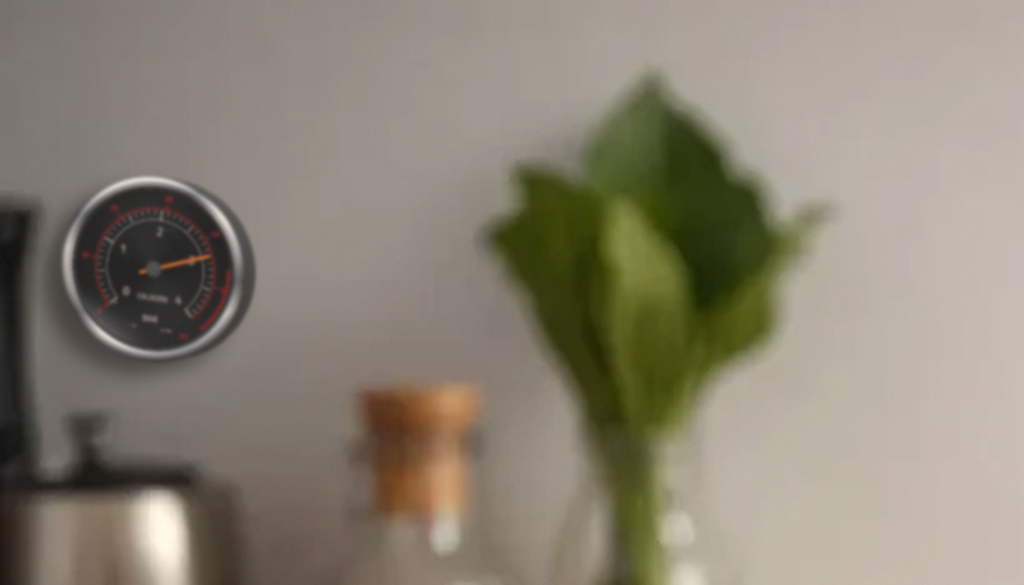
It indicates {"value": 3, "unit": "bar"}
